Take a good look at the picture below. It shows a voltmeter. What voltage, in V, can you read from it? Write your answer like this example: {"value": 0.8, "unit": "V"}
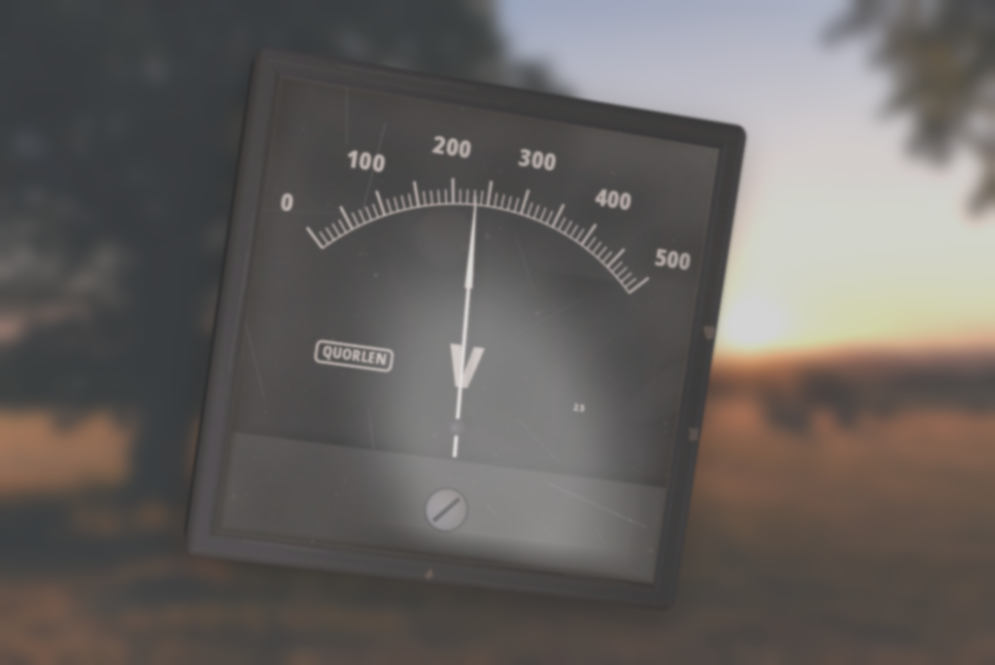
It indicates {"value": 230, "unit": "V"}
